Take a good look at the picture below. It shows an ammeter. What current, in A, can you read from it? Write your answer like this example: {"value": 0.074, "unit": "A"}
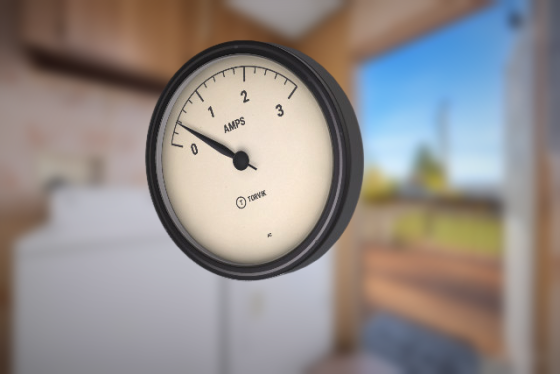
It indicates {"value": 0.4, "unit": "A"}
